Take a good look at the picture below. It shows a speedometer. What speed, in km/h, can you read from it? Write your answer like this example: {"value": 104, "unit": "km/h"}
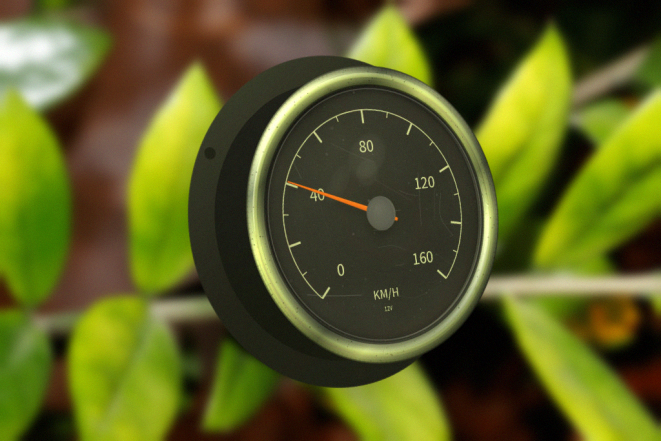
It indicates {"value": 40, "unit": "km/h"}
